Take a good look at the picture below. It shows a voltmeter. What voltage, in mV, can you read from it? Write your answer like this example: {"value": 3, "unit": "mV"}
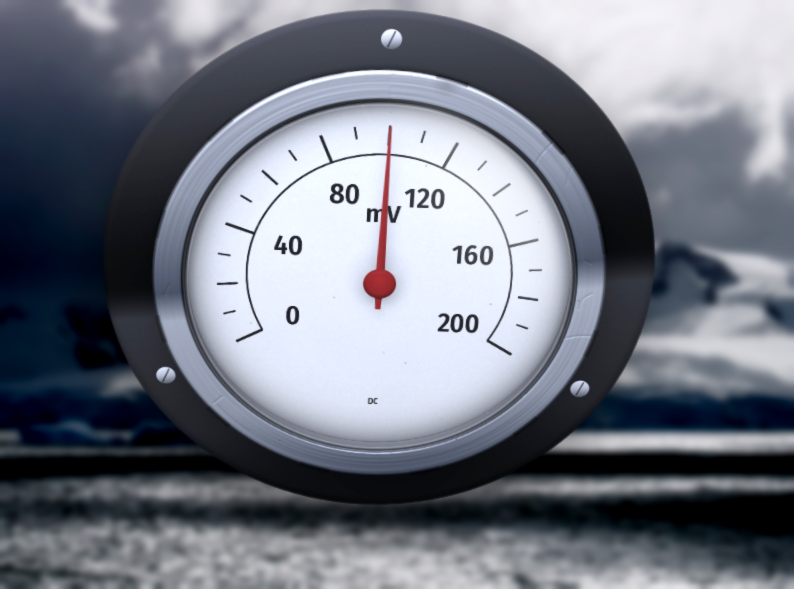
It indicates {"value": 100, "unit": "mV"}
